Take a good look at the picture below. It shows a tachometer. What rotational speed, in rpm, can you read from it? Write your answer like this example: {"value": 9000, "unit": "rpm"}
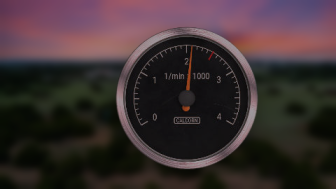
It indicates {"value": 2100, "unit": "rpm"}
